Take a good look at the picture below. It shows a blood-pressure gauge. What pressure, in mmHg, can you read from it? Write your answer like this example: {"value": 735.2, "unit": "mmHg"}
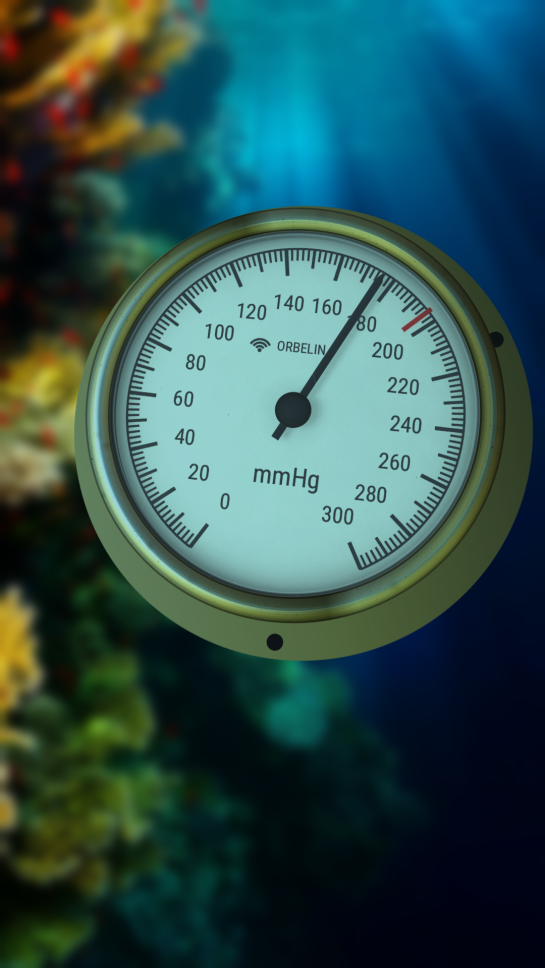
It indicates {"value": 176, "unit": "mmHg"}
